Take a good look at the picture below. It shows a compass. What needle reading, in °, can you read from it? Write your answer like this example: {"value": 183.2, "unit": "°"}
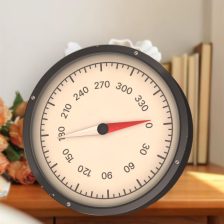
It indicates {"value": 355, "unit": "°"}
